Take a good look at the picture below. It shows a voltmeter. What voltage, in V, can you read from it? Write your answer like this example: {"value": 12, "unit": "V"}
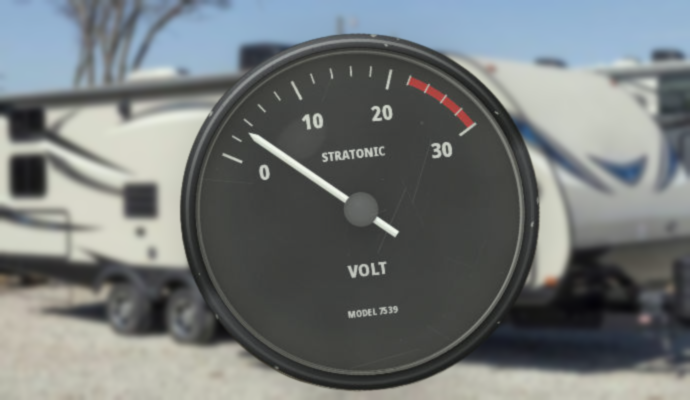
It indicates {"value": 3, "unit": "V"}
